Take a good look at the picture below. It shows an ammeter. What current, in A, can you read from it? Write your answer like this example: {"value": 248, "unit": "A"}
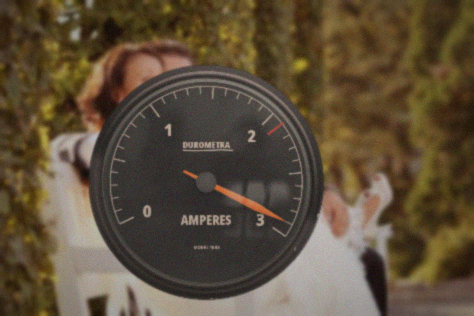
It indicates {"value": 2.9, "unit": "A"}
